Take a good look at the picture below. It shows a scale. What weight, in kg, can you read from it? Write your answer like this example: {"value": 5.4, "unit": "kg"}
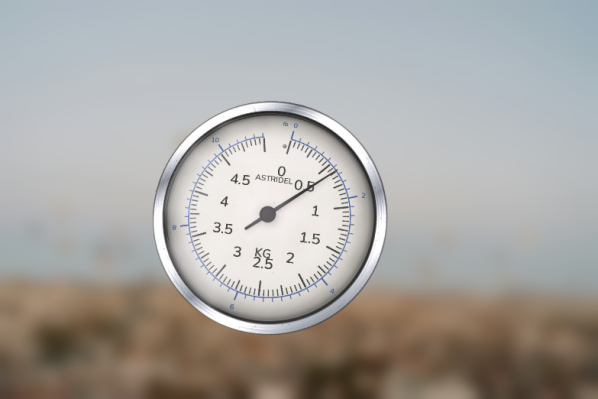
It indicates {"value": 0.6, "unit": "kg"}
